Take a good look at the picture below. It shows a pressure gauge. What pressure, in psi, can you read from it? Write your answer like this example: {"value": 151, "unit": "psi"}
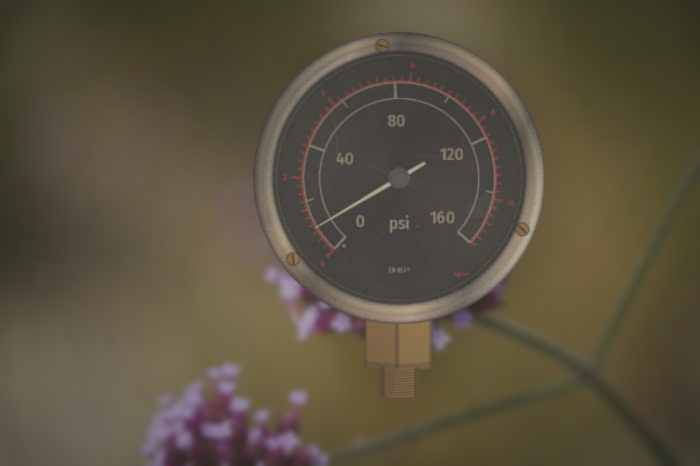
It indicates {"value": 10, "unit": "psi"}
